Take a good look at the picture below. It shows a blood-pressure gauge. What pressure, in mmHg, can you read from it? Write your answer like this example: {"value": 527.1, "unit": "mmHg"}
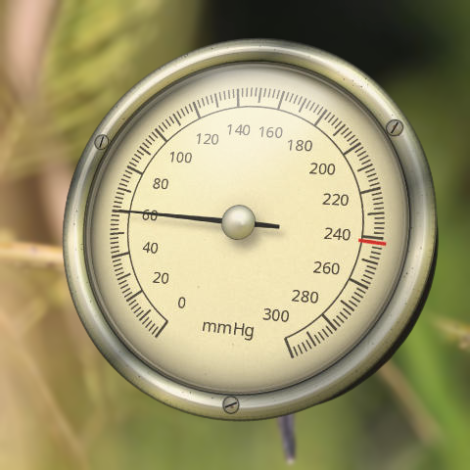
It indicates {"value": 60, "unit": "mmHg"}
